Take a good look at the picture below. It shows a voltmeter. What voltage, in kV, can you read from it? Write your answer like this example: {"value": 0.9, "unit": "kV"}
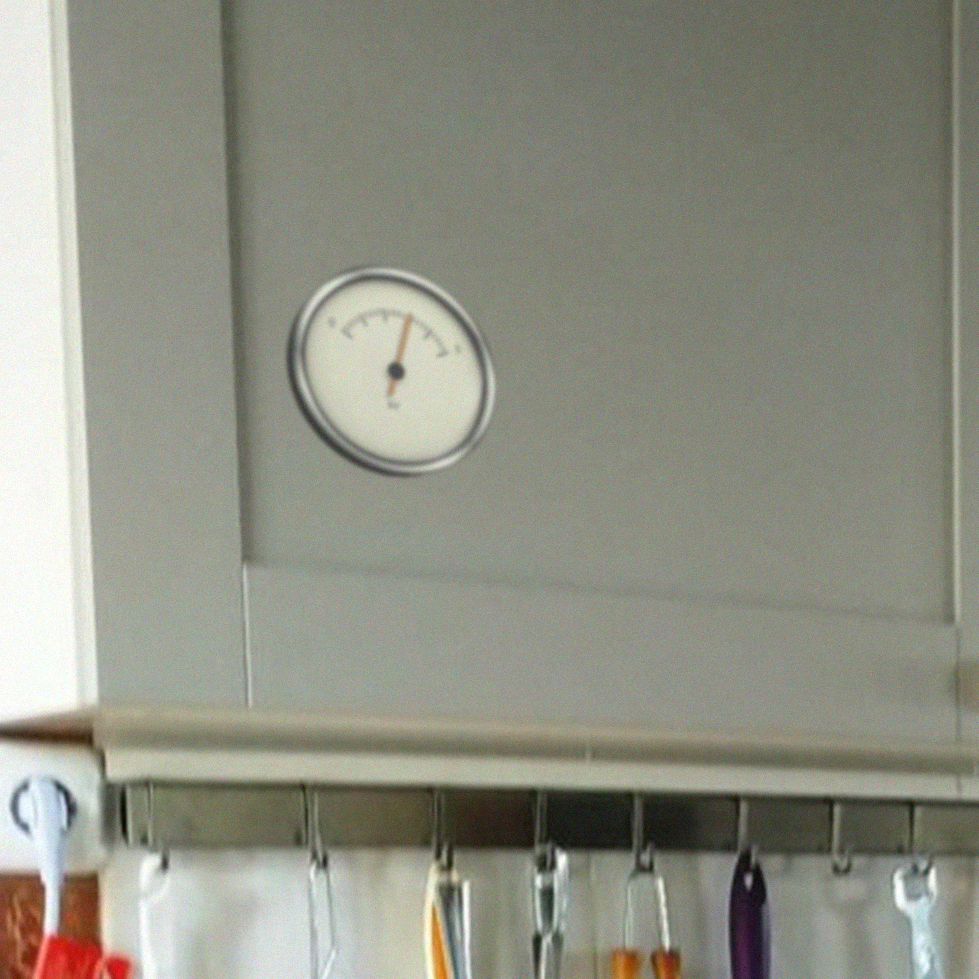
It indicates {"value": 3, "unit": "kV"}
